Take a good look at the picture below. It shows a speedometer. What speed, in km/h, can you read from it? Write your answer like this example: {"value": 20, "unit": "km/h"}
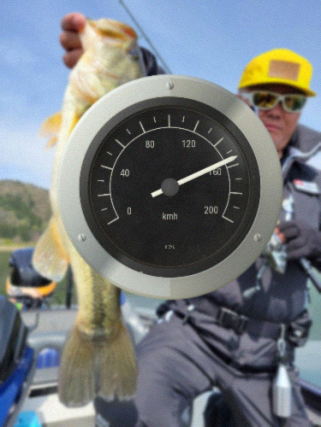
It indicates {"value": 155, "unit": "km/h"}
